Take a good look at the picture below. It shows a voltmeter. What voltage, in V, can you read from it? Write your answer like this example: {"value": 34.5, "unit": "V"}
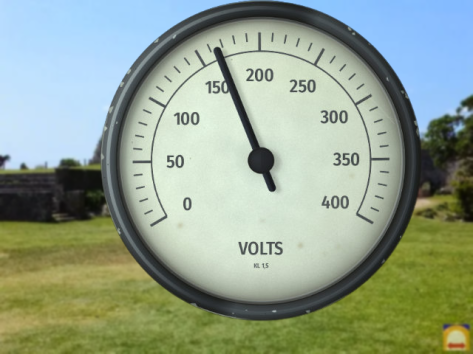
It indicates {"value": 165, "unit": "V"}
